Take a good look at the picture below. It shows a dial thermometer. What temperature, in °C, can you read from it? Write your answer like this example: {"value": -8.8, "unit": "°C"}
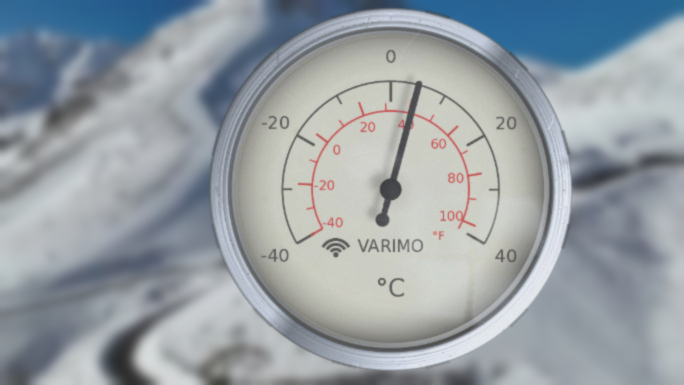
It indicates {"value": 5, "unit": "°C"}
